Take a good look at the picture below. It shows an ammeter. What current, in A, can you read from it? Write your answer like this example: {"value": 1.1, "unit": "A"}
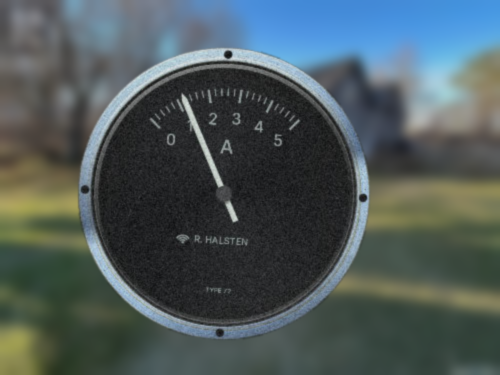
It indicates {"value": 1.2, "unit": "A"}
